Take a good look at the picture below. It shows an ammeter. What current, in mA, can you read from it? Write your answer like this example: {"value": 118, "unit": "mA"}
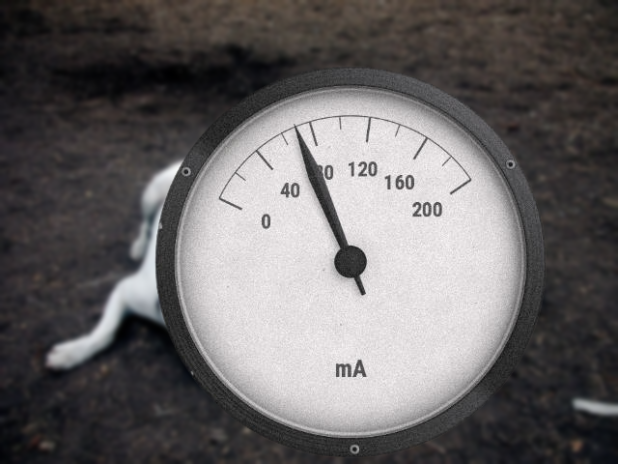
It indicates {"value": 70, "unit": "mA"}
